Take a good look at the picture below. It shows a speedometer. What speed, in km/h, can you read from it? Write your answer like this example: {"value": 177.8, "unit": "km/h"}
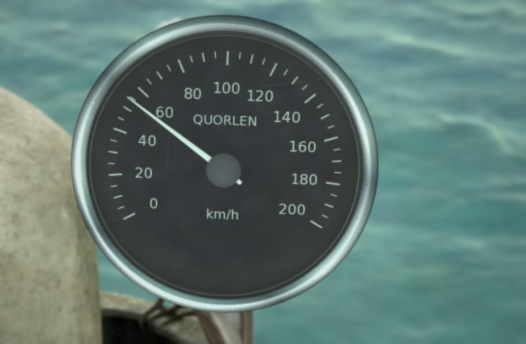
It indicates {"value": 55, "unit": "km/h"}
